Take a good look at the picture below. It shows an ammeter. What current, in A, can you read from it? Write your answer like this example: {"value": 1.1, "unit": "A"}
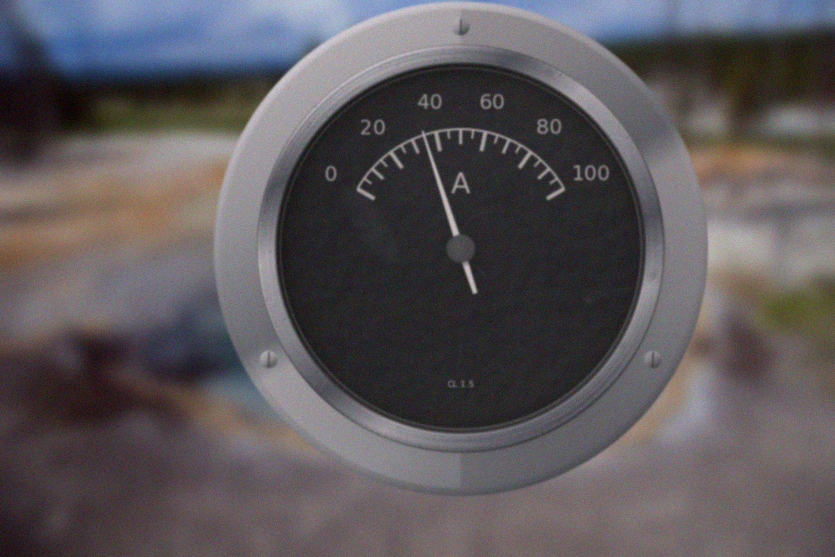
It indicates {"value": 35, "unit": "A"}
